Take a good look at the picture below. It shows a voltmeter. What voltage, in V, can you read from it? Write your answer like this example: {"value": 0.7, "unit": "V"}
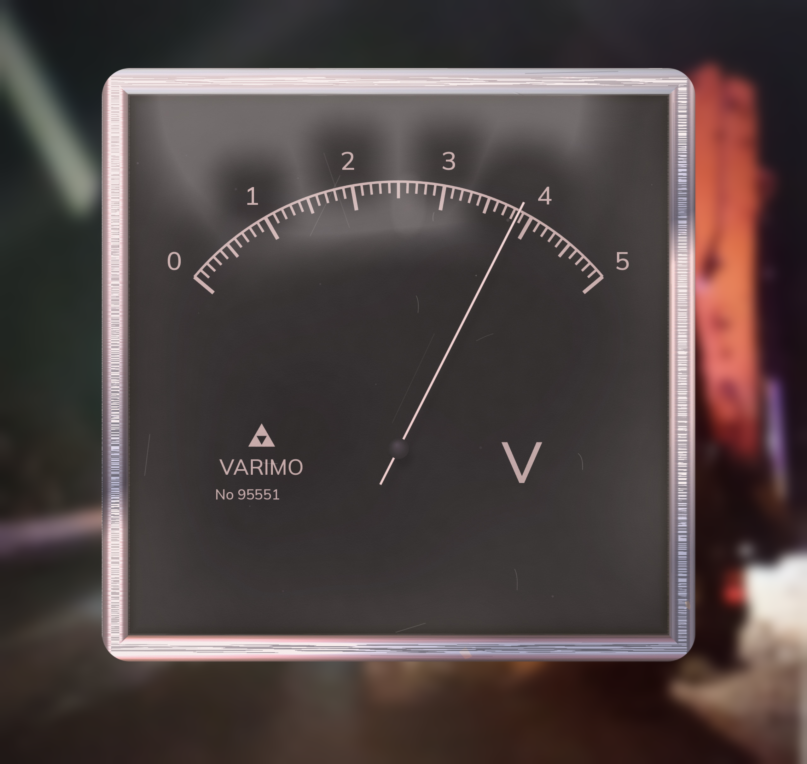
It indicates {"value": 3.85, "unit": "V"}
